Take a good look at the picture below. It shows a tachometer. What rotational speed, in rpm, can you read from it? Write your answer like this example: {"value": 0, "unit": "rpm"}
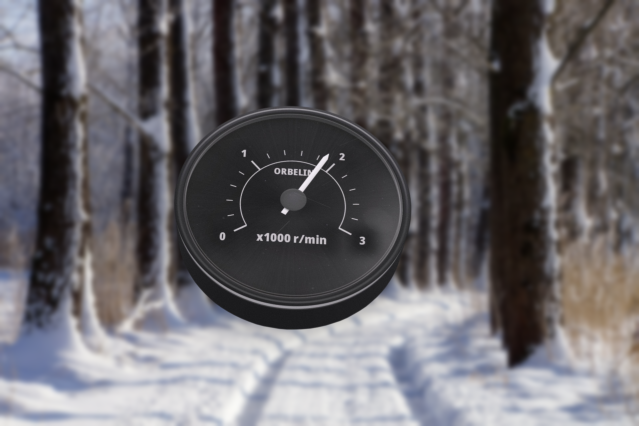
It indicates {"value": 1900, "unit": "rpm"}
